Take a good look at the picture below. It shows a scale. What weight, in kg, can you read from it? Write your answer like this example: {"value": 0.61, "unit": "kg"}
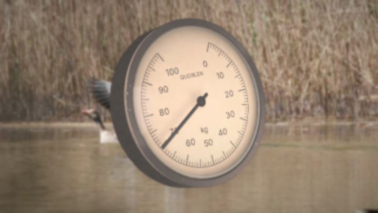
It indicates {"value": 70, "unit": "kg"}
